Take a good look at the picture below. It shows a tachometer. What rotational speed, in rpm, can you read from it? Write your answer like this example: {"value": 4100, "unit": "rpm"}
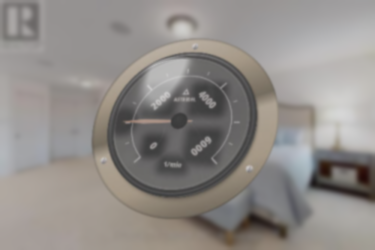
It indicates {"value": 1000, "unit": "rpm"}
